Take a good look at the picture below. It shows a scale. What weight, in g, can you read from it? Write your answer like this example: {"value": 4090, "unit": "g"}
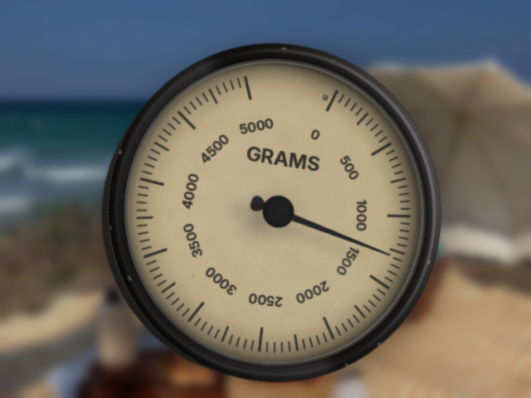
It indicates {"value": 1300, "unit": "g"}
